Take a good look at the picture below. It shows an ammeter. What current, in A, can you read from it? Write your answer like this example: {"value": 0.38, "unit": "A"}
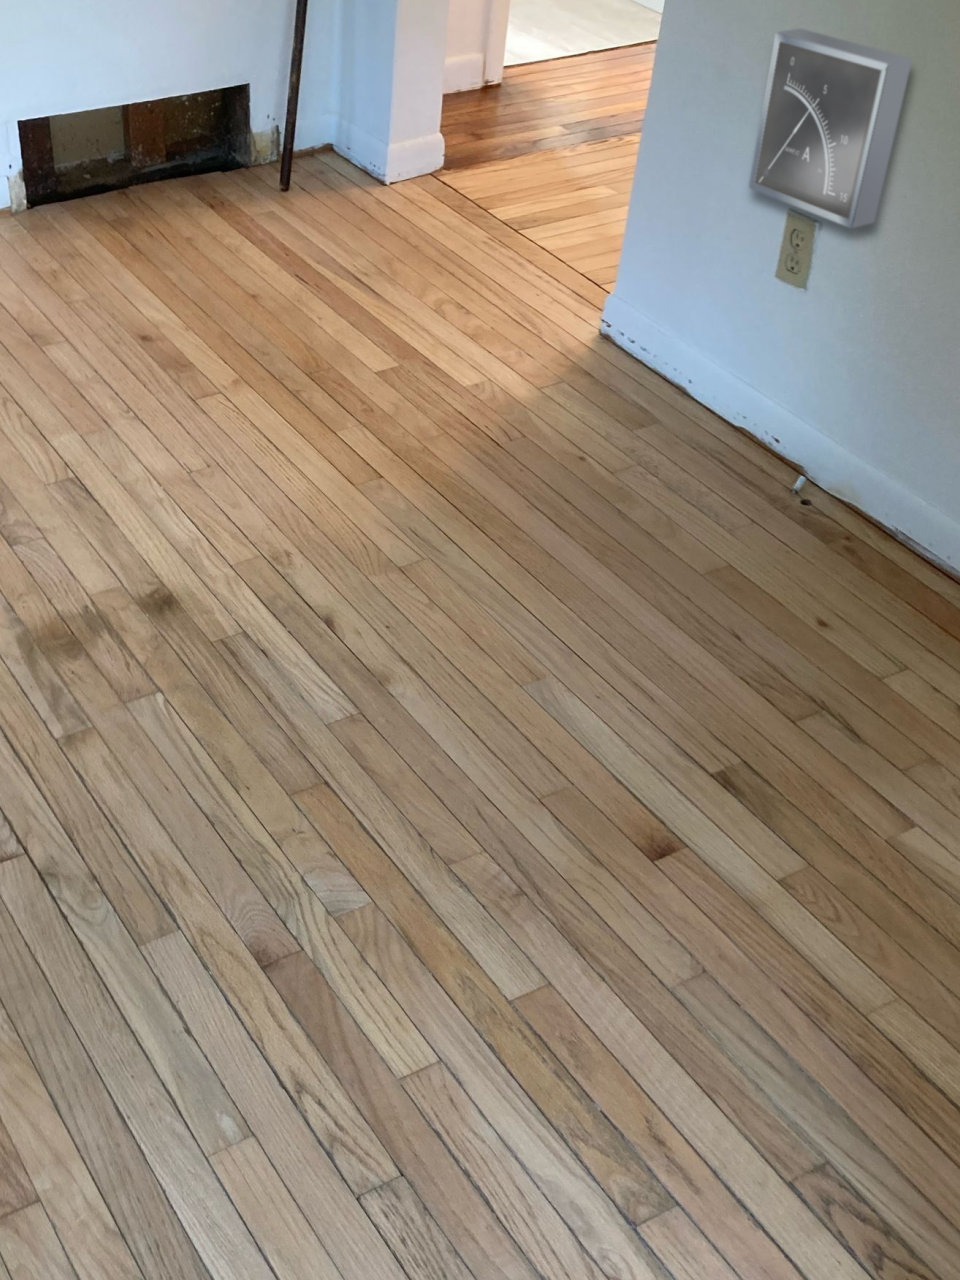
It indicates {"value": 5, "unit": "A"}
